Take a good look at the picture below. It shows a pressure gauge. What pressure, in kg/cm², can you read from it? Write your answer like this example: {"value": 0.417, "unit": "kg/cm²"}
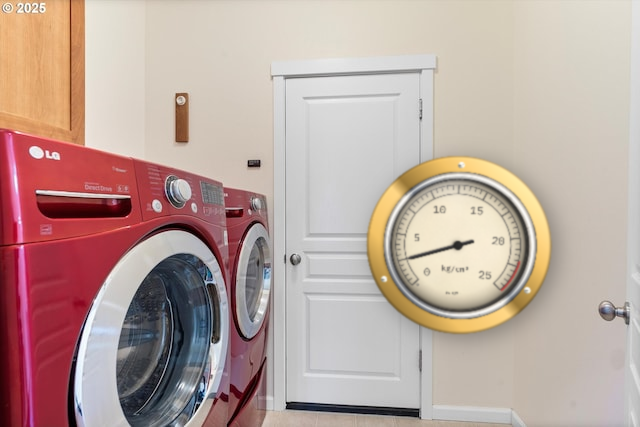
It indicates {"value": 2.5, "unit": "kg/cm²"}
